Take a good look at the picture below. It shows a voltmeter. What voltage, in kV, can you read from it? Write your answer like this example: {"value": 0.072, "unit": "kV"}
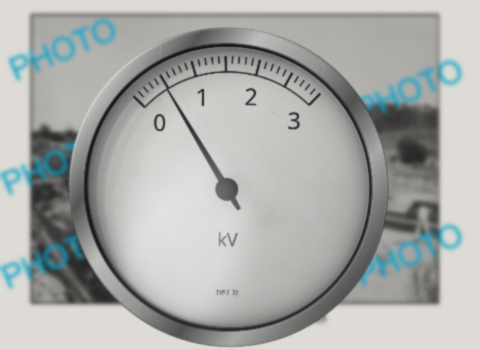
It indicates {"value": 0.5, "unit": "kV"}
